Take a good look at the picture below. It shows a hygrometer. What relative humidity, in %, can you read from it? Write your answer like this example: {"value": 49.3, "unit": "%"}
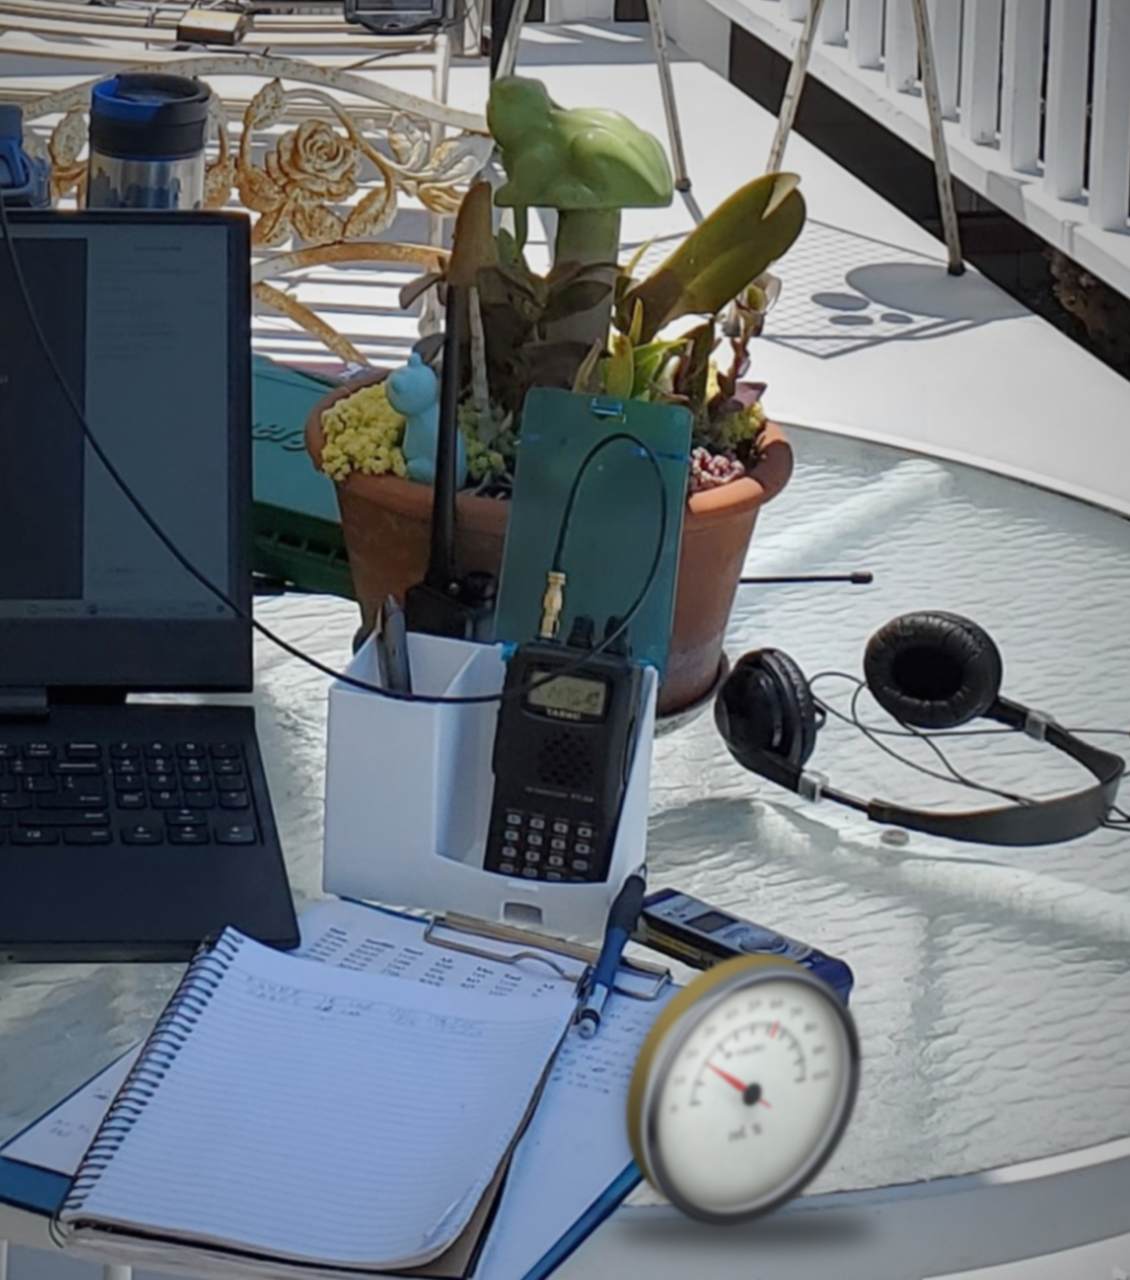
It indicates {"value": 20, "unit": "%"}
